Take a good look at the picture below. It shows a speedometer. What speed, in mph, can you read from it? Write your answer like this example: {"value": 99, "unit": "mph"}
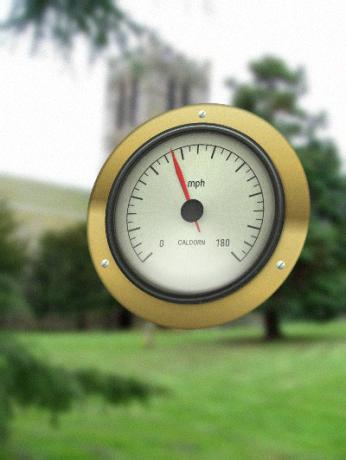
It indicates {"value": 75, "unit": "mph"}
